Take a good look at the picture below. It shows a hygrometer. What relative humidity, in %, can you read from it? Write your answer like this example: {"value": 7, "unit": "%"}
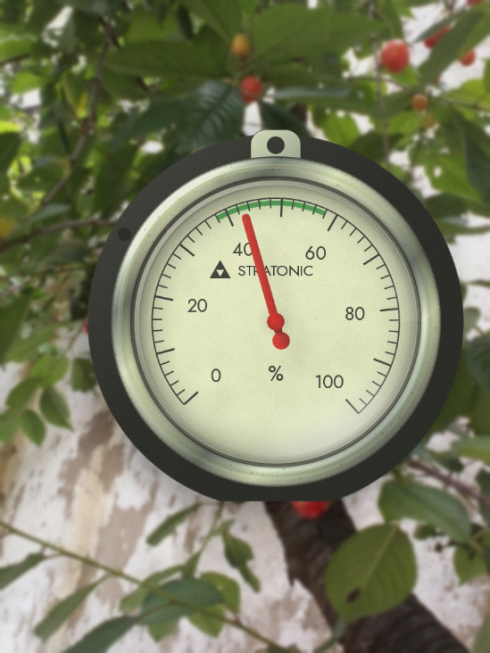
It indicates {"value": 43, "unit": "%"}
